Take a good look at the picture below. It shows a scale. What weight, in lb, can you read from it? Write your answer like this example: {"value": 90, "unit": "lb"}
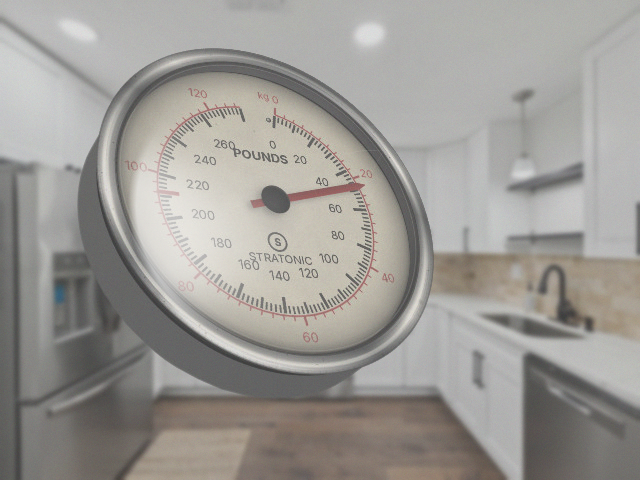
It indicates {"value": 50, "unit": "lb"}
